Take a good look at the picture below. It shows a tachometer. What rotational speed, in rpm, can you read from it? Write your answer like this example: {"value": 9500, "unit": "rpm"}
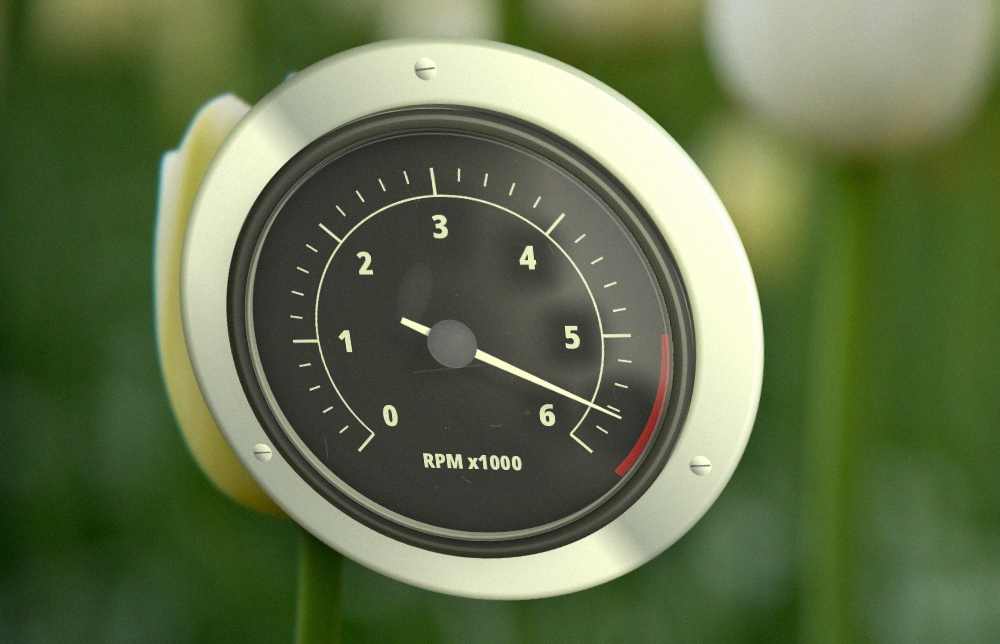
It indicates {"value": 5600, "unit": "rpm"}
